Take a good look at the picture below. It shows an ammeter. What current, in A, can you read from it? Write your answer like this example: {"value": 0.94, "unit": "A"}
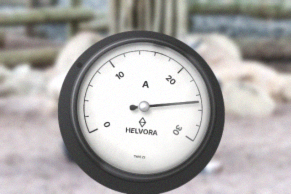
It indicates {"value": 25, "unit": "A"}
